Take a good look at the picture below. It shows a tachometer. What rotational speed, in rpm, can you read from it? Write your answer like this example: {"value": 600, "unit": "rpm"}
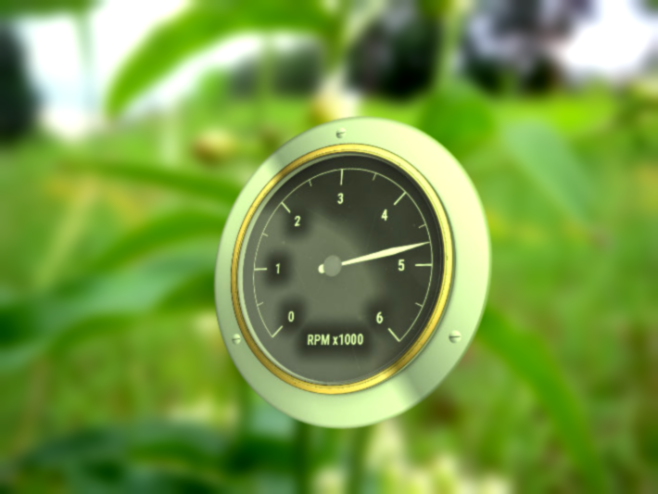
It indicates {"value": 4750, "unit": "rpm"}
